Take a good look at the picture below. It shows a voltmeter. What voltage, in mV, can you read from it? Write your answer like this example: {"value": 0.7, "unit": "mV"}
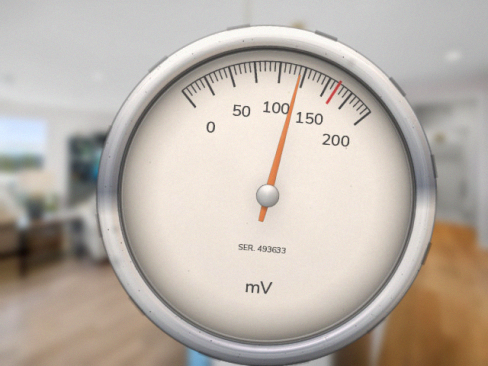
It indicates {"value": 120, "unit": "mV"}
